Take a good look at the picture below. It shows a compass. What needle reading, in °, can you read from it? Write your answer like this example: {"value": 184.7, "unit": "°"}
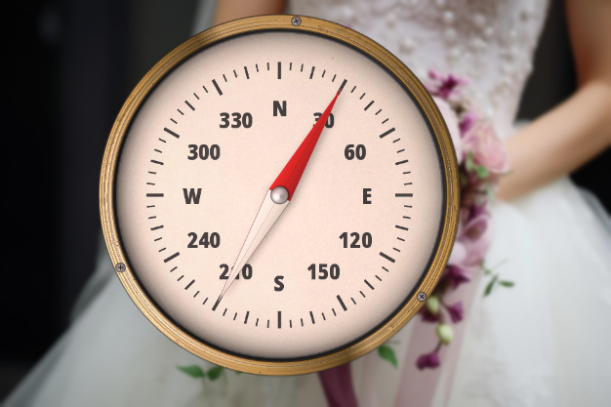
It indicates {"value": 30, "unit": "°"}
